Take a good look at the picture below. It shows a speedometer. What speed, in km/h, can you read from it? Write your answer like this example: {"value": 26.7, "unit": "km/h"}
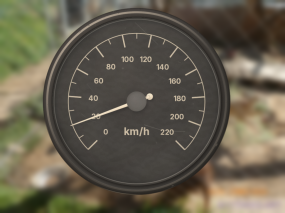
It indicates {"value": 20, "unit": "km/h"}
